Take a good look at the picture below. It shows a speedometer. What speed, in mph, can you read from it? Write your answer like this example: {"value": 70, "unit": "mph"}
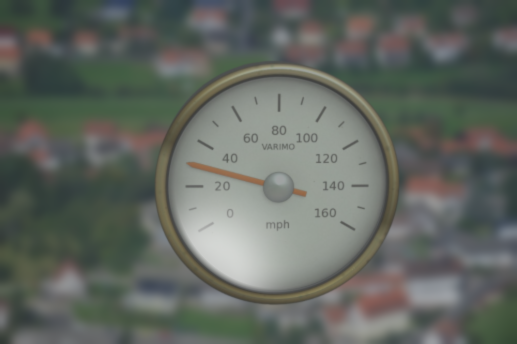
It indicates {"value": 30, "unit": "mph"}
